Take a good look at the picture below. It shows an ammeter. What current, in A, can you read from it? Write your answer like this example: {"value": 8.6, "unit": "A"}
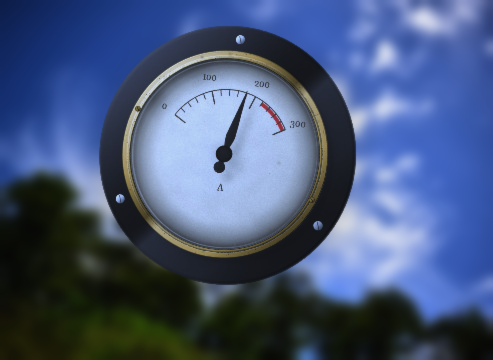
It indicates {"value": 180, "unit": "A"}
